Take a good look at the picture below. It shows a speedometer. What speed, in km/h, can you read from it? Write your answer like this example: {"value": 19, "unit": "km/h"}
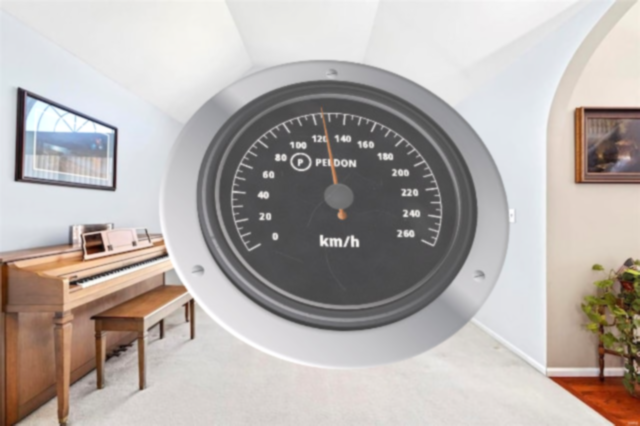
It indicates {"value": 125, "unit": "km/h"}
